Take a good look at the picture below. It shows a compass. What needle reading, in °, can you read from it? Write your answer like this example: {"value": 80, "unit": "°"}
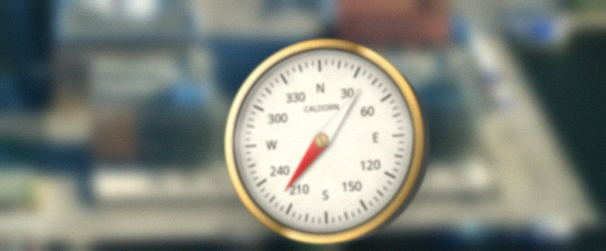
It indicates {"value": 220, "unit": "°"}
